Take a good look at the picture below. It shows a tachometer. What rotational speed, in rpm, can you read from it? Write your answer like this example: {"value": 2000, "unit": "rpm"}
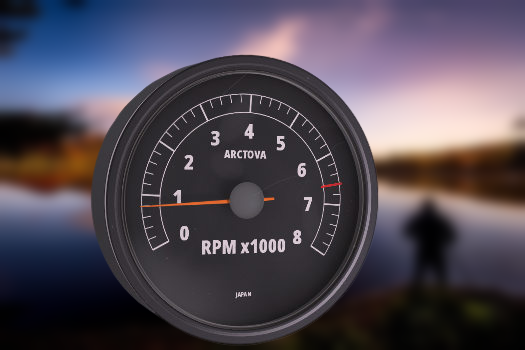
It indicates {"value": 800, "unit": "rpm"}
